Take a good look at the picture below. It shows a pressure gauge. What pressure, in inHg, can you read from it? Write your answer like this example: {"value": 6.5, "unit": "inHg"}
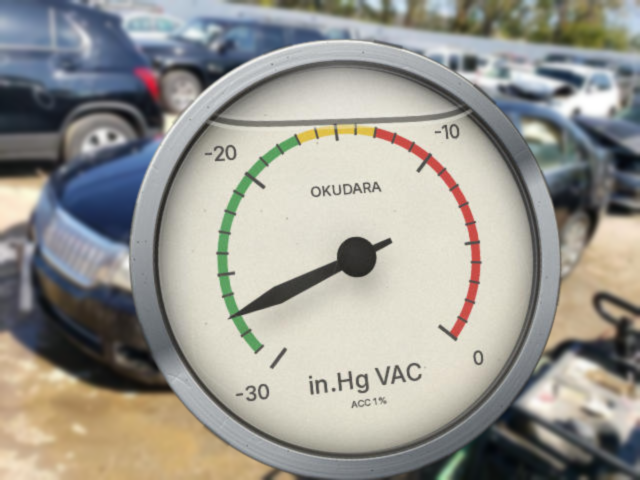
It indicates {"value": -27, "unit": "inHg"}
